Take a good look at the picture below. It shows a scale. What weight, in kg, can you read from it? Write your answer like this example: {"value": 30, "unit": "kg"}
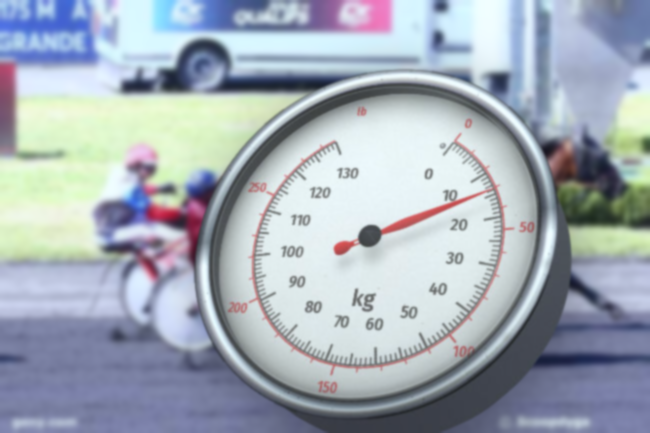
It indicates {"value": 15, "unit": "kg"}
